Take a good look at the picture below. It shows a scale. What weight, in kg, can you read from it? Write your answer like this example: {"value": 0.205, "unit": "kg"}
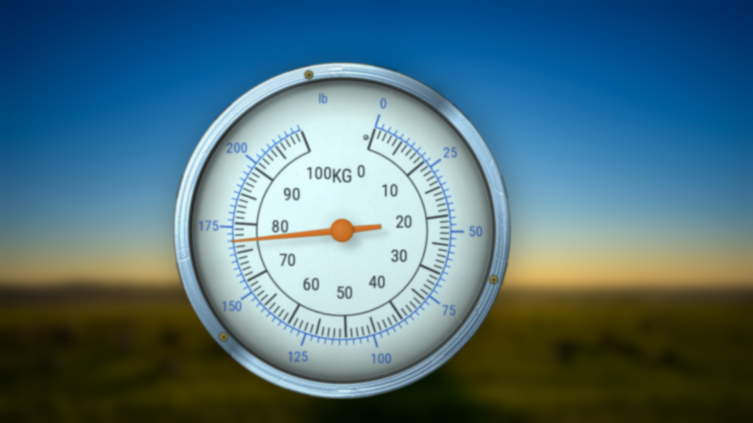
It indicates {"value": 77, "unit": "kg"}
